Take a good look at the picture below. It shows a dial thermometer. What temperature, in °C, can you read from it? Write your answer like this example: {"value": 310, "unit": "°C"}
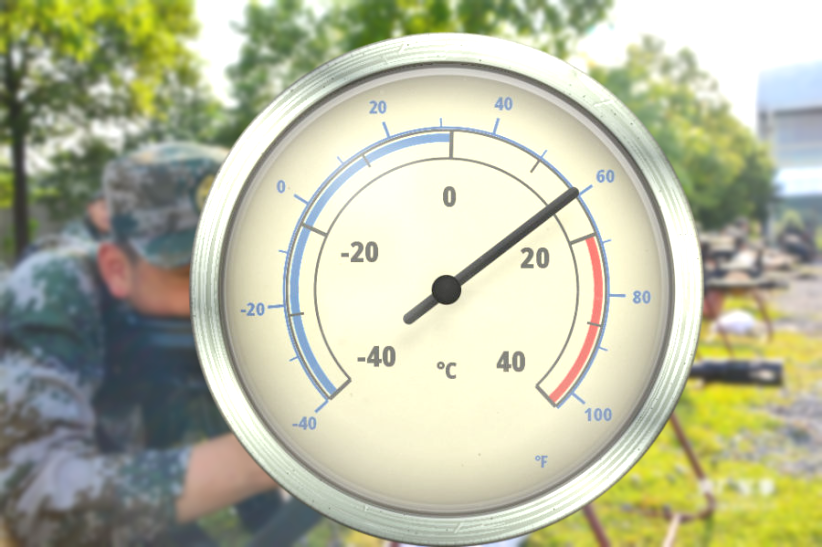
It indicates {"value": 15, "unit": "°C"}
